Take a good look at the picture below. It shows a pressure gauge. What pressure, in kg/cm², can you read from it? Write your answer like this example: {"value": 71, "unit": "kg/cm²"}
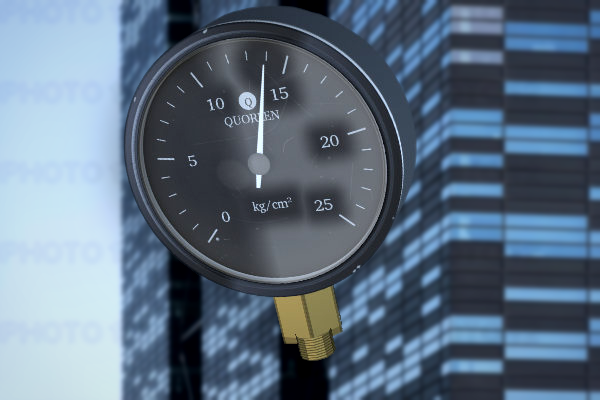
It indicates {"value": 14, "unit": "kg/cm²"}
